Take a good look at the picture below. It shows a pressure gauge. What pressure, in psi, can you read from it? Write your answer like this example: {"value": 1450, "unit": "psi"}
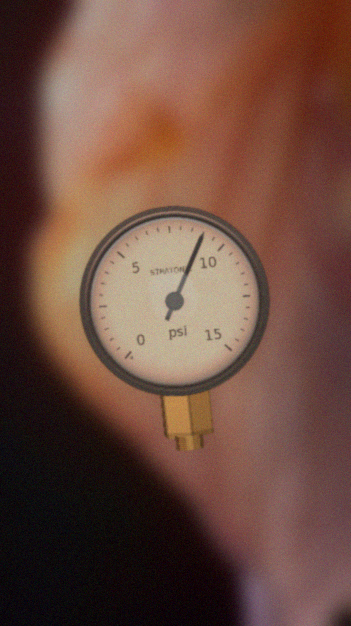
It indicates {"value": 9, "unit": "psi"}
